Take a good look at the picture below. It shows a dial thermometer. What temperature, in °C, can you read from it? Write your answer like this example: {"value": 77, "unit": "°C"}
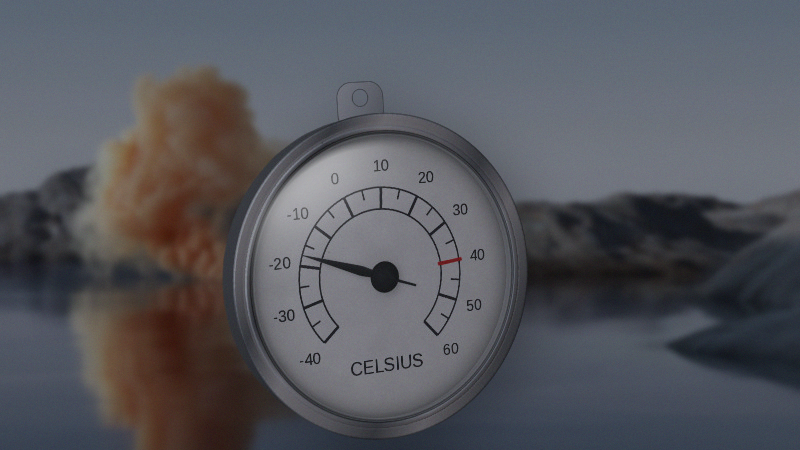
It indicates {"value": -17.5, "unit": "°C"}
